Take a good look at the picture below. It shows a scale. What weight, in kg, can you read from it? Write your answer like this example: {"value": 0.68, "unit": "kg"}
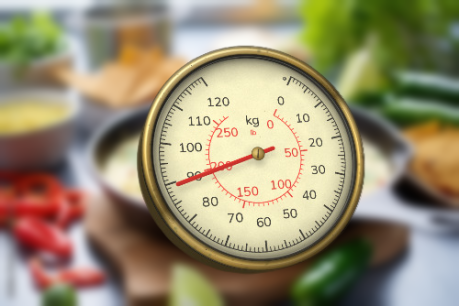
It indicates {"value": 89, "unit": "kg"}
